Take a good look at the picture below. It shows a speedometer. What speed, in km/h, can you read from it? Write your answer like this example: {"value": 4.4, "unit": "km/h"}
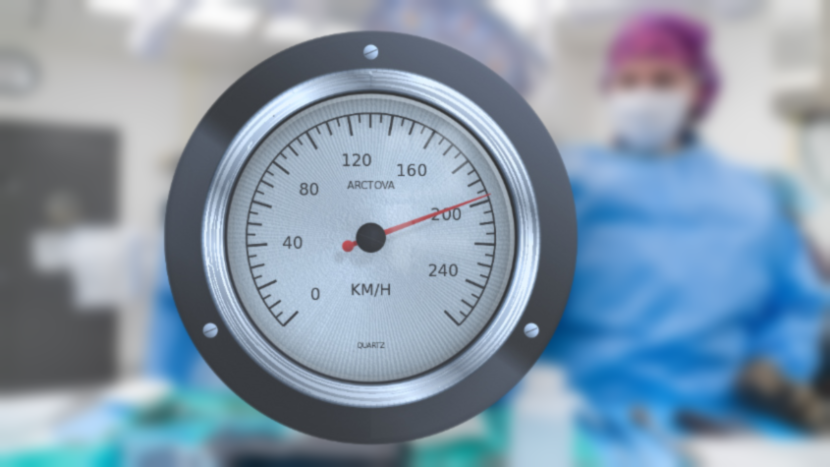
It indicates {"value": 197.5, "unit": "km/h"}
